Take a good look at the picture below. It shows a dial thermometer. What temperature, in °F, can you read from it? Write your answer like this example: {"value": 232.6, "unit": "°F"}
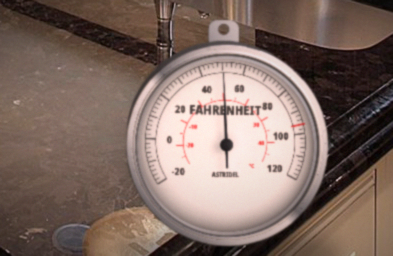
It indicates {"value": 50, "unit": "°F"}
